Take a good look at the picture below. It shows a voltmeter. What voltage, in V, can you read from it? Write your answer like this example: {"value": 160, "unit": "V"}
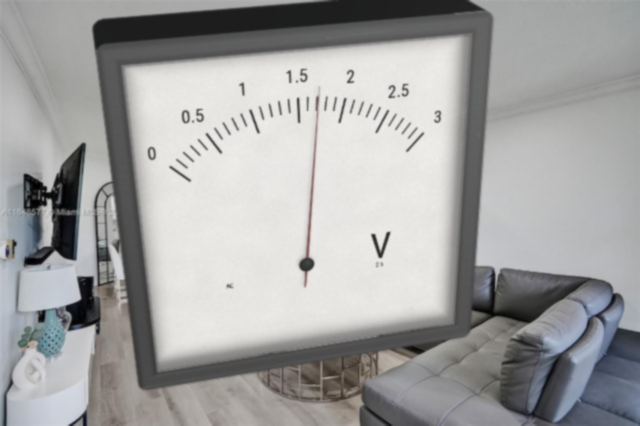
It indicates {"value": 1.7, "unit": "V"}
